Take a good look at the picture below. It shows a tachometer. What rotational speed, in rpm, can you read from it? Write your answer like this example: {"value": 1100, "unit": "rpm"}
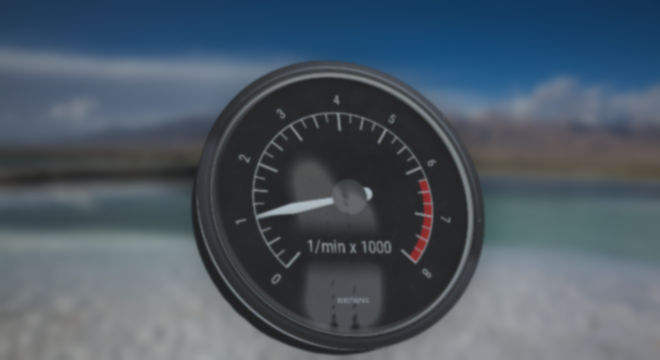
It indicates {"value": 1000, "unit": "rpm"}
